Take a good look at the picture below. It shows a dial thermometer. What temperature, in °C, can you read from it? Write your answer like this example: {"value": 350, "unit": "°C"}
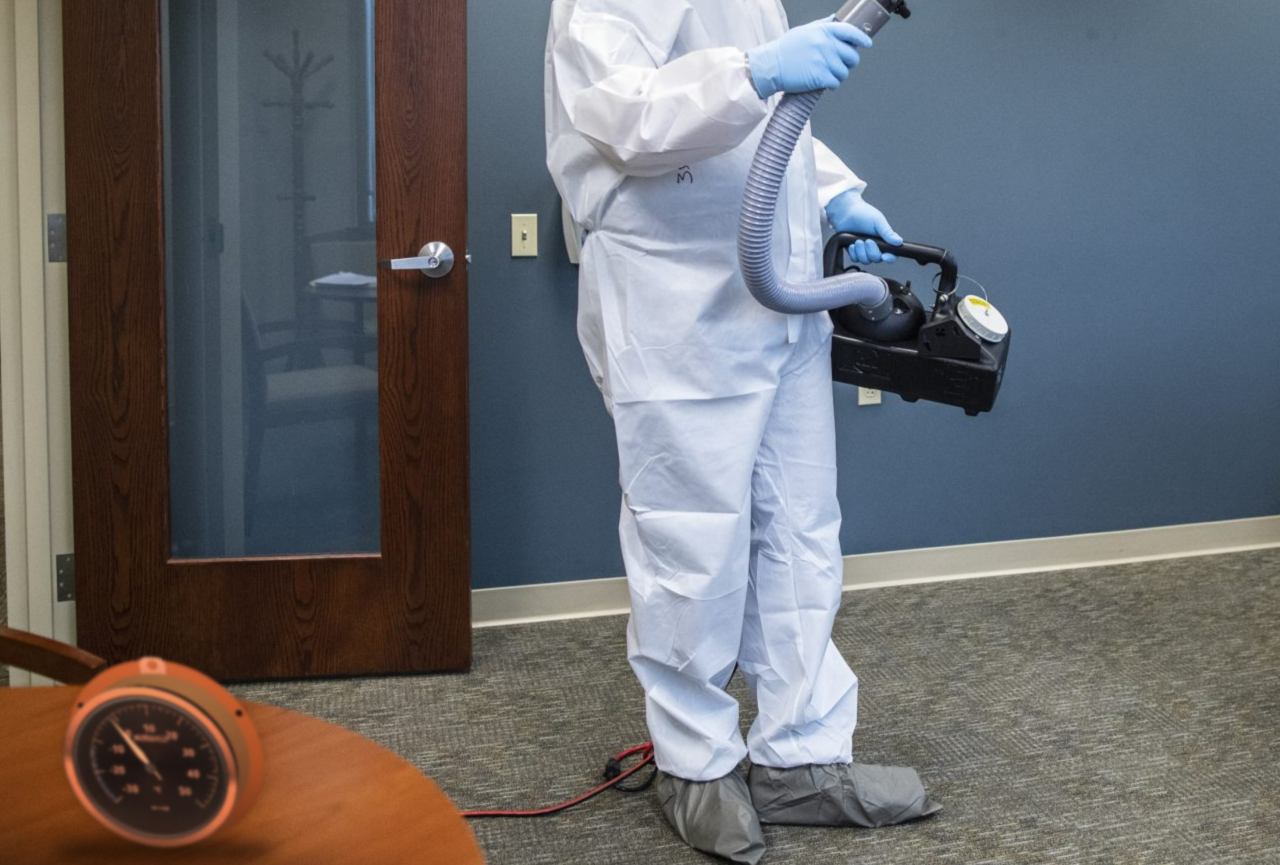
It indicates {"value": 0, "unit": "°C"}
